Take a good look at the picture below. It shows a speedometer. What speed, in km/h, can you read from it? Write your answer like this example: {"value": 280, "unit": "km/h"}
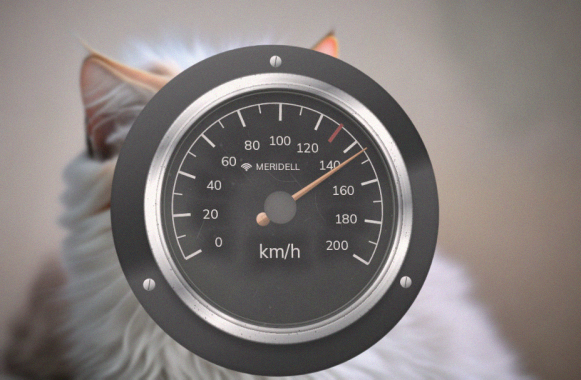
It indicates {"value": 145, "unit": "km/h"}
